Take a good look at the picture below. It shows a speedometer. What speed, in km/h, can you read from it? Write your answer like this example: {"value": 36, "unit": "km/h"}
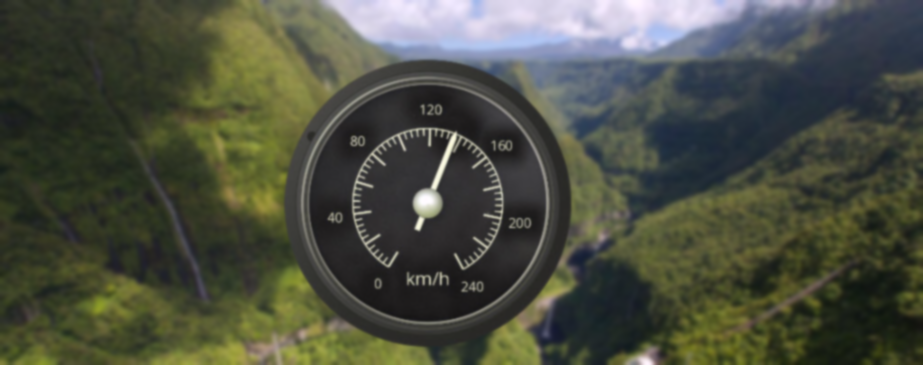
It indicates {"value": 136, "unit": "km/h"}
